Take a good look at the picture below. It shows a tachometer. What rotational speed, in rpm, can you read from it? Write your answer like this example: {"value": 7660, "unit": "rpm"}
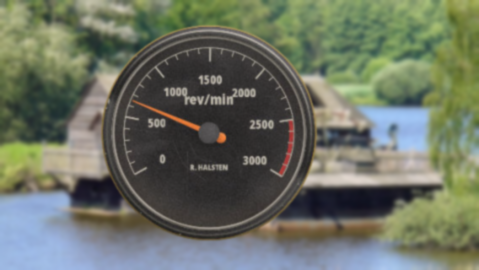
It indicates {"value": 650, "unit": "rpm"}
